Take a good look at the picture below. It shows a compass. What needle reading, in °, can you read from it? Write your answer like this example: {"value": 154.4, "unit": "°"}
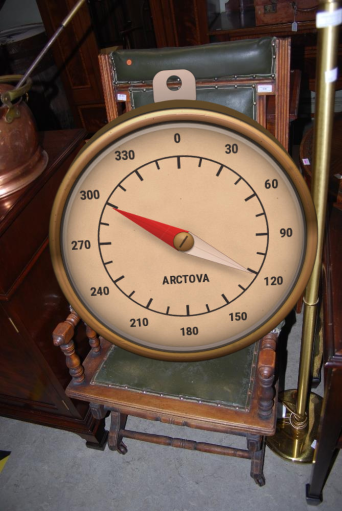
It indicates {"value": 300, "unit": "°"}
